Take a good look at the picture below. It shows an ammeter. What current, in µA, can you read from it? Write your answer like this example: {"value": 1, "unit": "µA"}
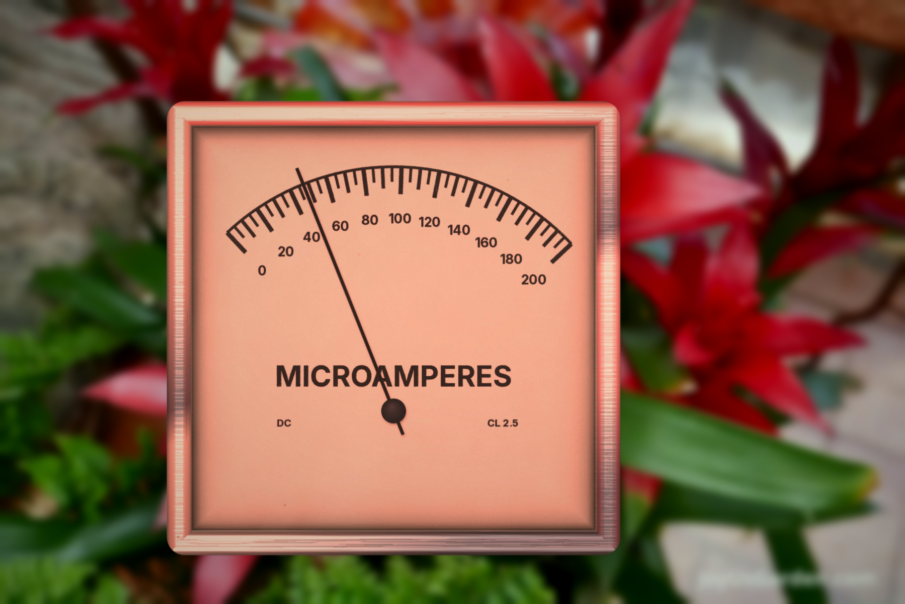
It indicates {"value": 47.5, "unit": "µA"}
